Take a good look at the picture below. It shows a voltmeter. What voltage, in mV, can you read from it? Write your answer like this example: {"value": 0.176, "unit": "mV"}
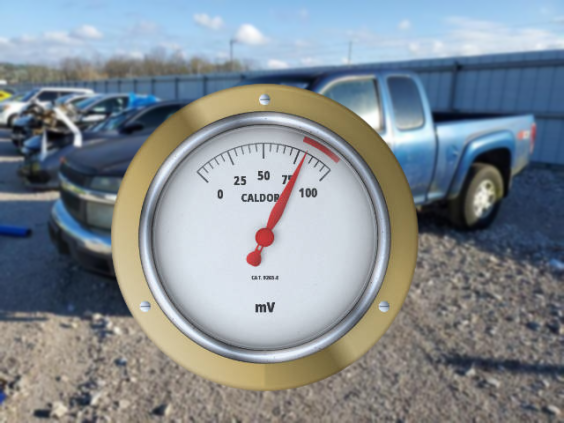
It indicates {"value": 80, "unit": "mV"}
